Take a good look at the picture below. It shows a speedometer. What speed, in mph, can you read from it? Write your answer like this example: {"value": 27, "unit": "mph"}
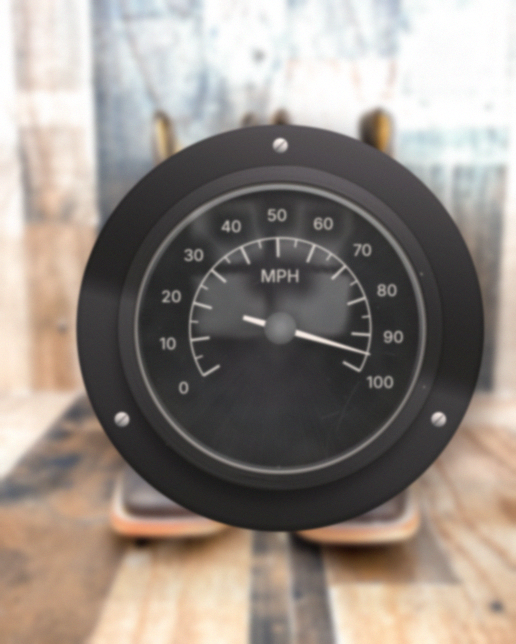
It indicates {"value": 95, "unit": "mph"}
